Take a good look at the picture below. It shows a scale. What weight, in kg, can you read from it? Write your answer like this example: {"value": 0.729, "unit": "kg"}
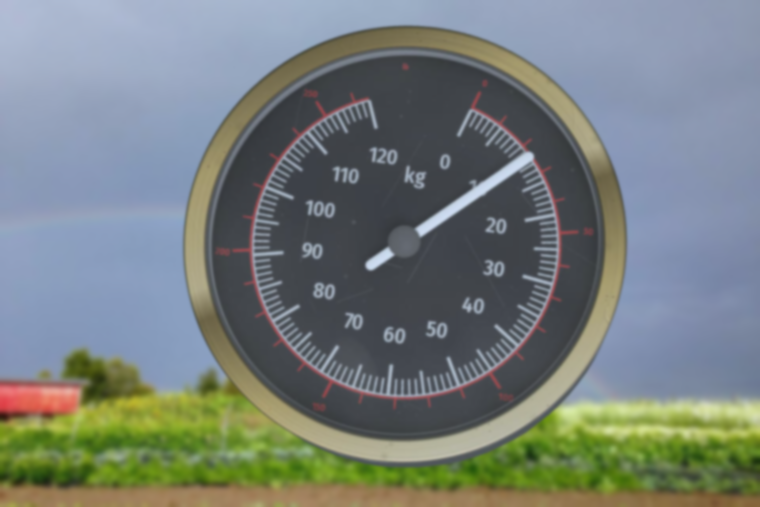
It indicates {"value": 11, "unit": "kg"}
